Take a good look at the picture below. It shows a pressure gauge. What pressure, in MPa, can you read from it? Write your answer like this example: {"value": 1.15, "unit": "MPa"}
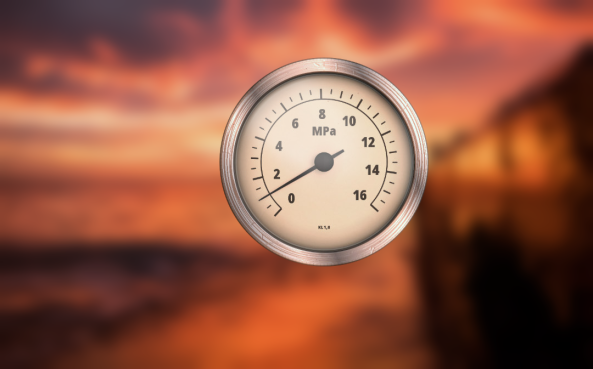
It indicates {"value": 1, "unit": "MPa"}
